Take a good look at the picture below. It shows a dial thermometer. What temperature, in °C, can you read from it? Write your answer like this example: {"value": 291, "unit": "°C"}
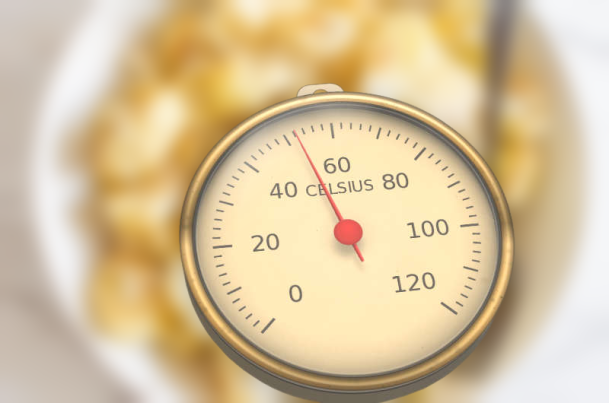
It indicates {"value": 52, "unit": "°C"}
